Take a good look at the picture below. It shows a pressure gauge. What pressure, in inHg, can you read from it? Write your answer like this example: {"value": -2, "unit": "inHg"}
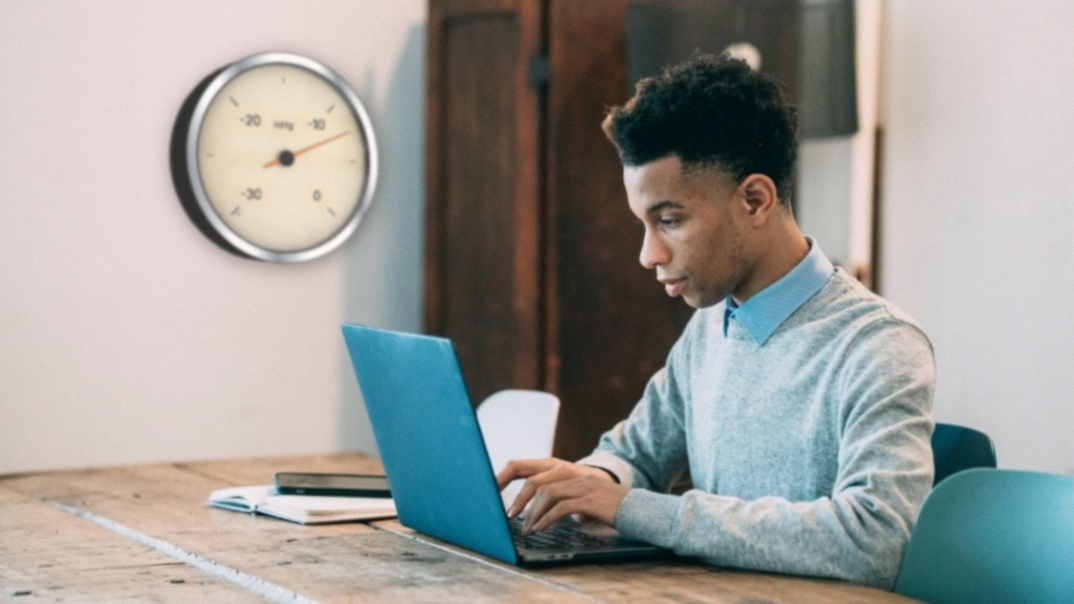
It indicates {"value": -7.5, "unit": "inHg"}
